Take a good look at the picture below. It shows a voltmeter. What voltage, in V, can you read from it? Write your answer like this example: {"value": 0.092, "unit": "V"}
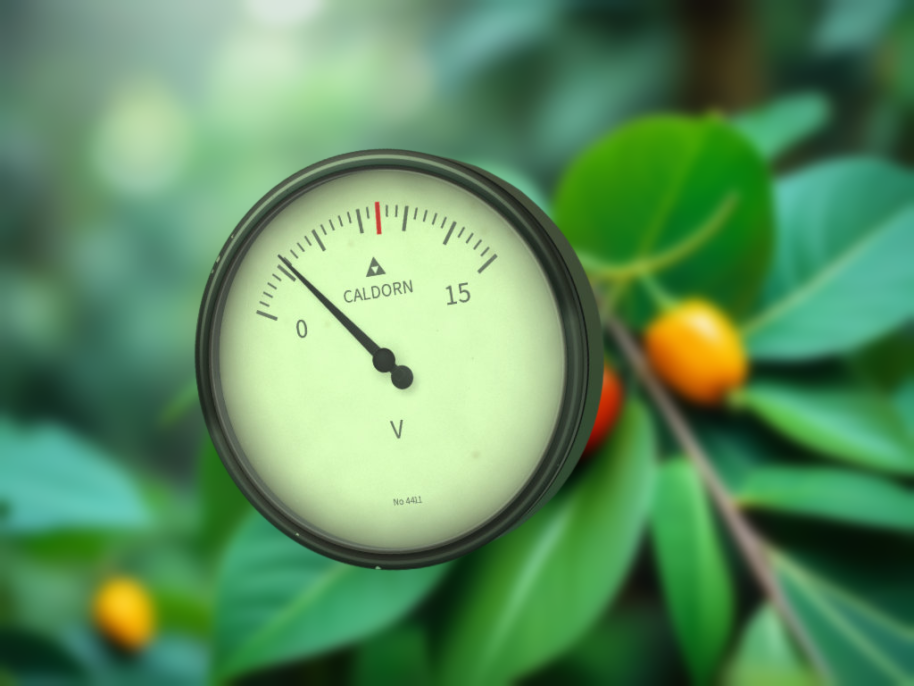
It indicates {"value": 3, "unit": "V"}
